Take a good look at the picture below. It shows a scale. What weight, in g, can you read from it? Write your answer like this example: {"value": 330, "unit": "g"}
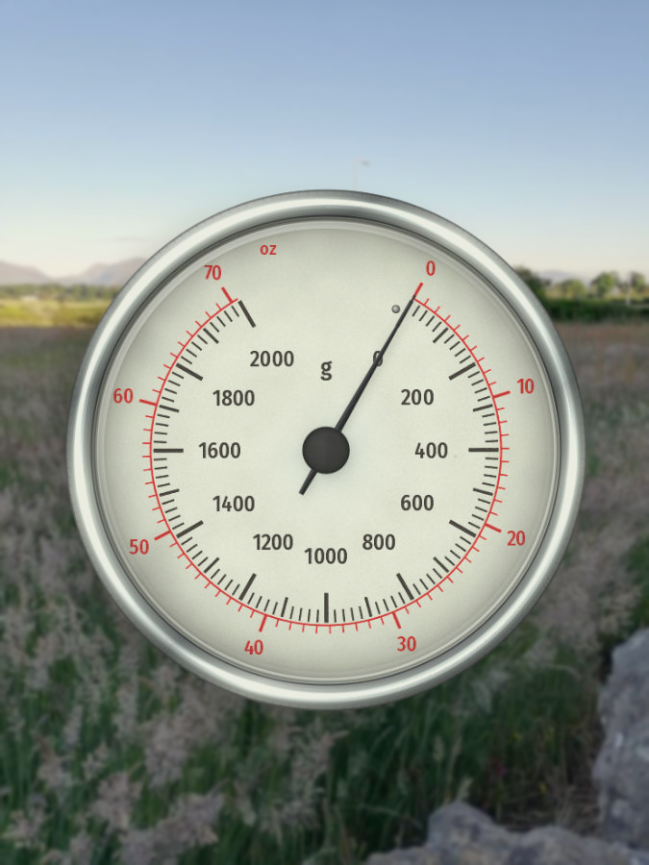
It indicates {"value": 0, "unit": "g"}
